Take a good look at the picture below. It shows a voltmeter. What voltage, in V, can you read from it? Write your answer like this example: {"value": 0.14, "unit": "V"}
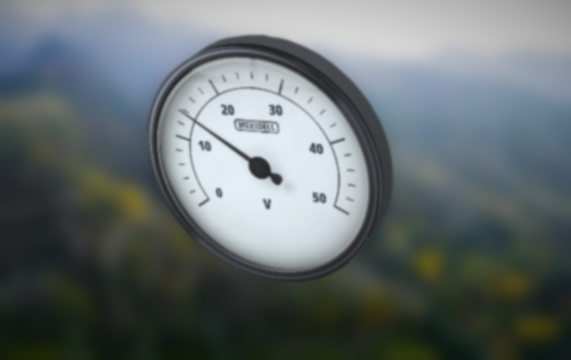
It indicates {"value": 14, "unit": "V"}
